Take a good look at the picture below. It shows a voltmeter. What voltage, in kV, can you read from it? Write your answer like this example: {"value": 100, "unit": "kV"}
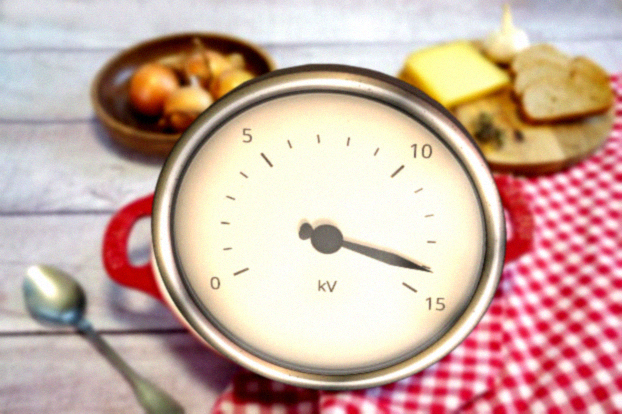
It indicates {"value": 14, "unit": "kV"}
